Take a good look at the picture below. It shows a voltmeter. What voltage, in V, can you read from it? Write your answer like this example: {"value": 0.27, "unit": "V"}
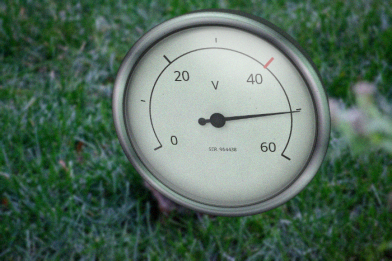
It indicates {"value": 50, "unit": "V"}
